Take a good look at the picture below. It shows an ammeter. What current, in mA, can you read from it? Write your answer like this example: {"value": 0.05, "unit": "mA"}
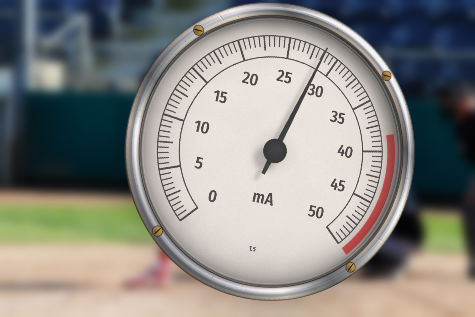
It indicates {"value": 28.5, "unit": "mA"}
